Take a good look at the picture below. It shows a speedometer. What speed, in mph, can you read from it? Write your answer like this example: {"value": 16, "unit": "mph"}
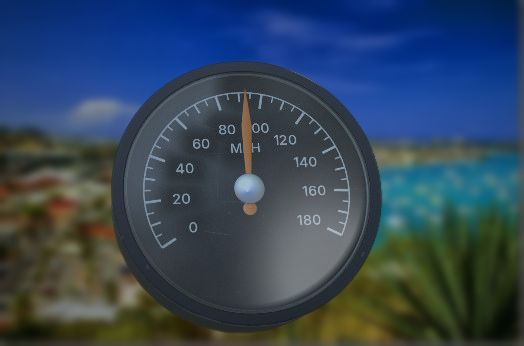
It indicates {"value": 92.5, "unit": "mph"}
